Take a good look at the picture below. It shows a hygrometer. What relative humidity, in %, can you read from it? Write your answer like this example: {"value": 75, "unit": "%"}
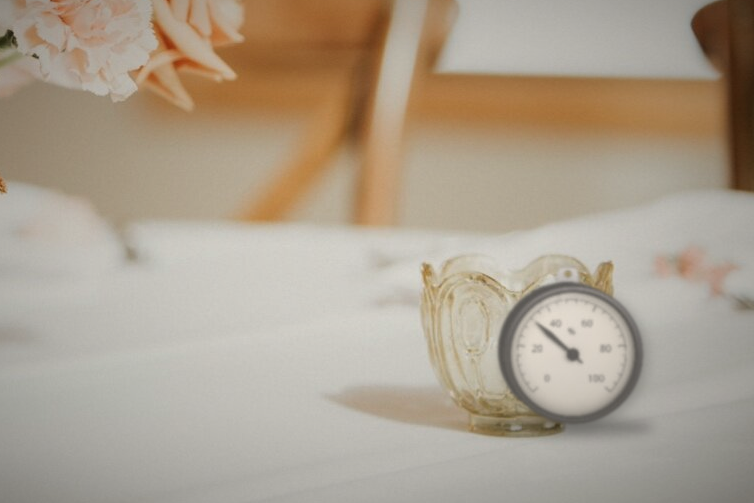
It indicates {"value": 32, "unit": "%"}
